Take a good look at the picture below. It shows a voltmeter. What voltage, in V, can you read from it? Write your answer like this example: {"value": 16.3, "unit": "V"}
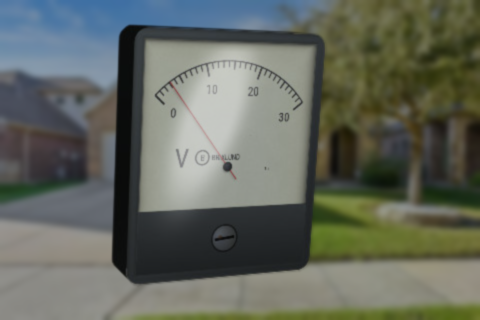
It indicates {"value": 3, "unit": "V"}
